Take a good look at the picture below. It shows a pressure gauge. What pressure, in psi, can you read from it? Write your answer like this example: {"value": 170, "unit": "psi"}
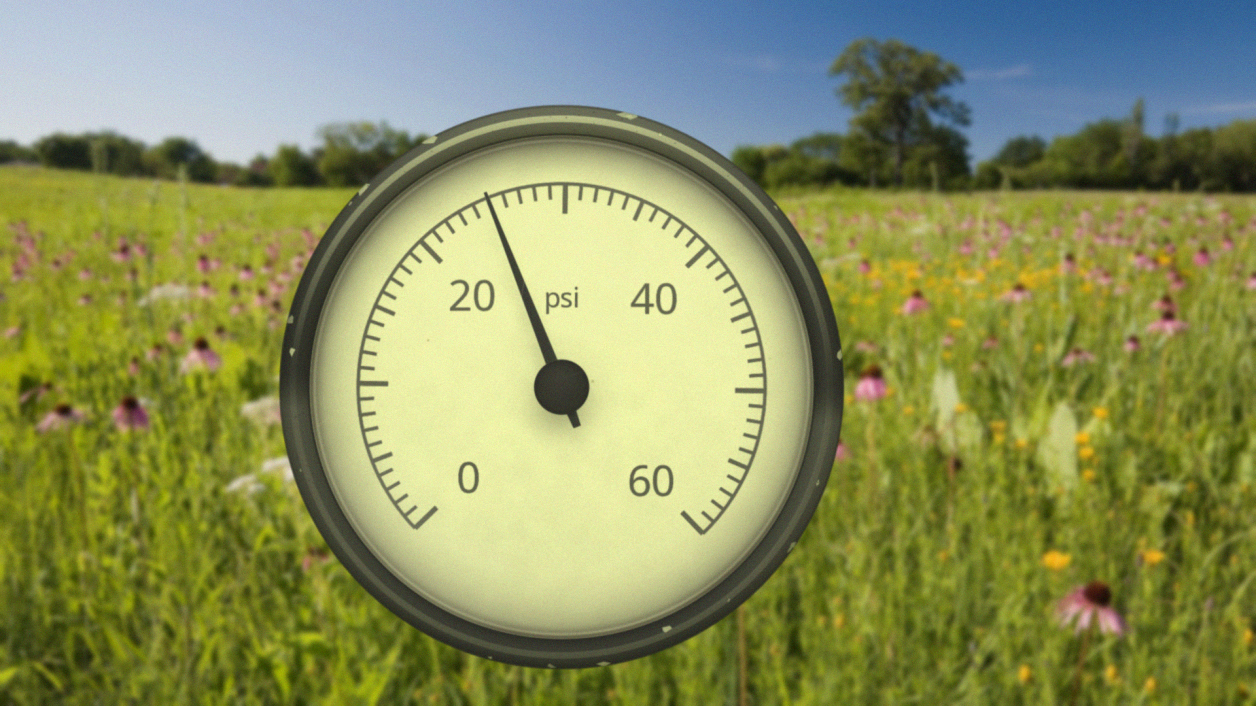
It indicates {"value": 25, "unit": "psi"}
